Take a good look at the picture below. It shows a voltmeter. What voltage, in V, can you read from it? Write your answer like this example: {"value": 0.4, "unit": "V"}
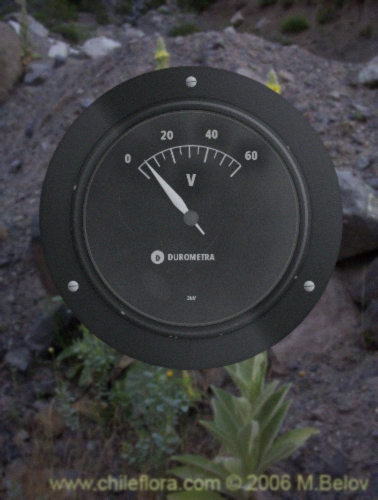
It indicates {"value": 5, "unit": "V"}
